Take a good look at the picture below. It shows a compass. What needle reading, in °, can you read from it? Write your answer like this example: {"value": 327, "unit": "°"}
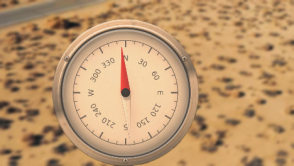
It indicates {"value": 355, "unit": "°"}
